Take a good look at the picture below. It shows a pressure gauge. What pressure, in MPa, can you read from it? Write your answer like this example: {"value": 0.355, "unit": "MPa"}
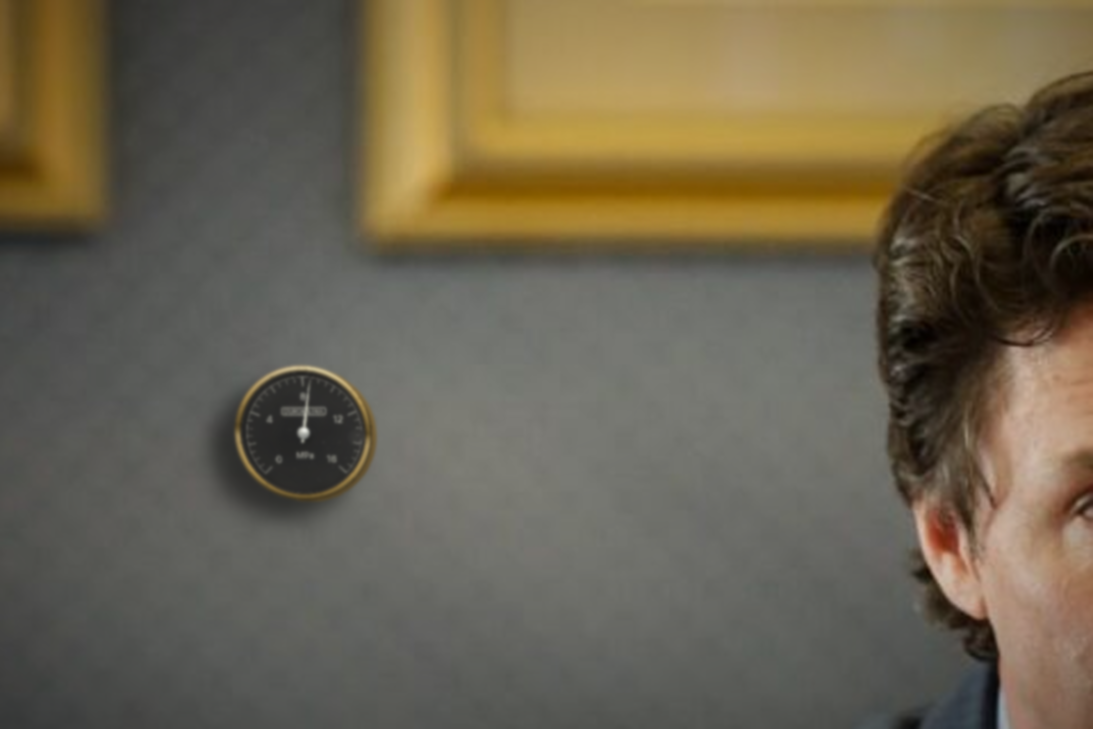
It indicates {"value": 8.5, "unit": "MPa"}
